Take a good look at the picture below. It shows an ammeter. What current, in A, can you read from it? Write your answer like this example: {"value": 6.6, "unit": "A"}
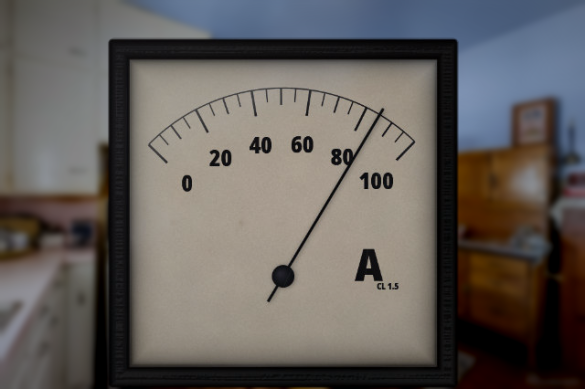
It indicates {"value": 85, "unit": "A"}
